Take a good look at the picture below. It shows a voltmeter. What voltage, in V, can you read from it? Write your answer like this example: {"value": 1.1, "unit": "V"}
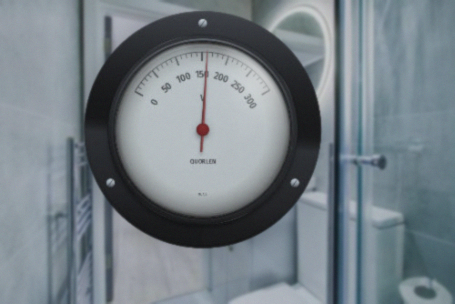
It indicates {"value": 160, "unit": "V"}
